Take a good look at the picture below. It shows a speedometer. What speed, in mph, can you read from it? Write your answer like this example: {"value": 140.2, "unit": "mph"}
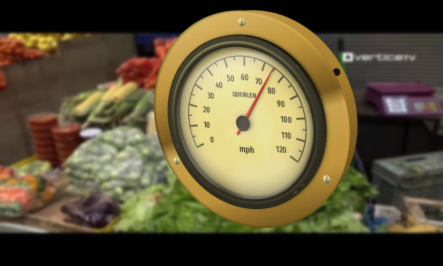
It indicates {"value": 75, "unit": "mph"}
